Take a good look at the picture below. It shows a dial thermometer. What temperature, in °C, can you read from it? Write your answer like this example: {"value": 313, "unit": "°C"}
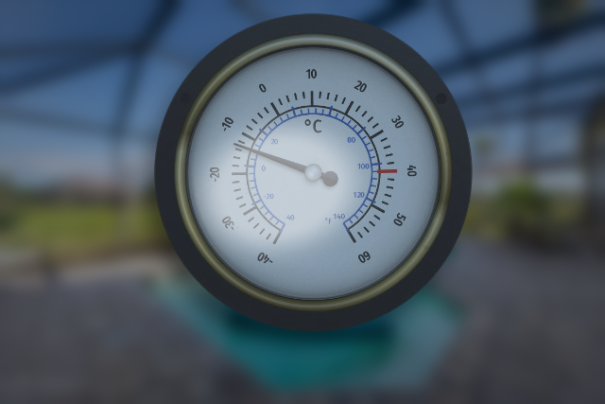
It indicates {"value": -13, "unit": "°C"}
